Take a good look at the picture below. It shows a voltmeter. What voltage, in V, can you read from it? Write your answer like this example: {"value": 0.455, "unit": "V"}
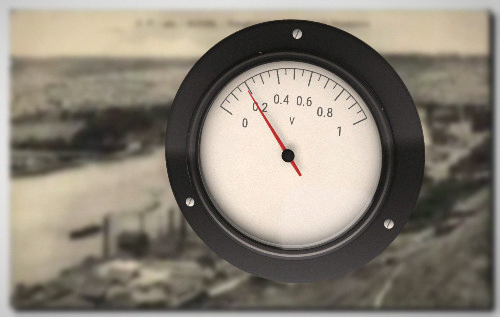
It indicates {"value": 0.2, "unit": "V"}
